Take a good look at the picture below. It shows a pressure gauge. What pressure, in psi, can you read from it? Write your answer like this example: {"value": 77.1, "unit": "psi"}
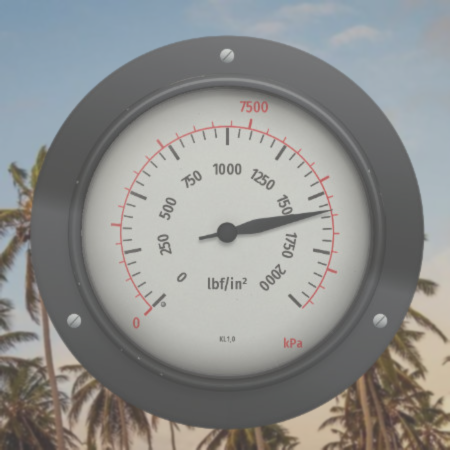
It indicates {"value": 1575, "unit": "psi"}
